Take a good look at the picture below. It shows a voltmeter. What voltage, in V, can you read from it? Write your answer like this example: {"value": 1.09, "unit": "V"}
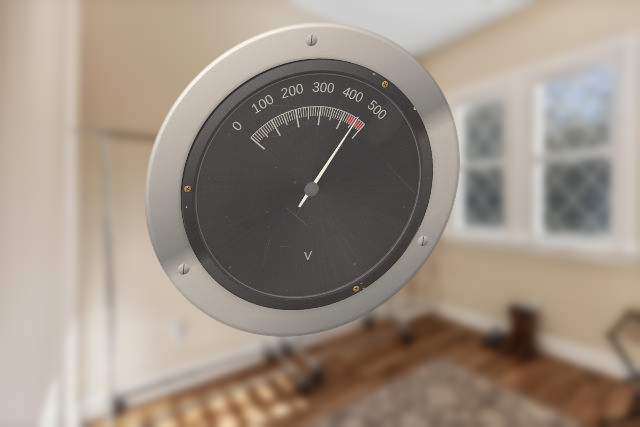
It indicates {"value": 450, "unit": "V"}
